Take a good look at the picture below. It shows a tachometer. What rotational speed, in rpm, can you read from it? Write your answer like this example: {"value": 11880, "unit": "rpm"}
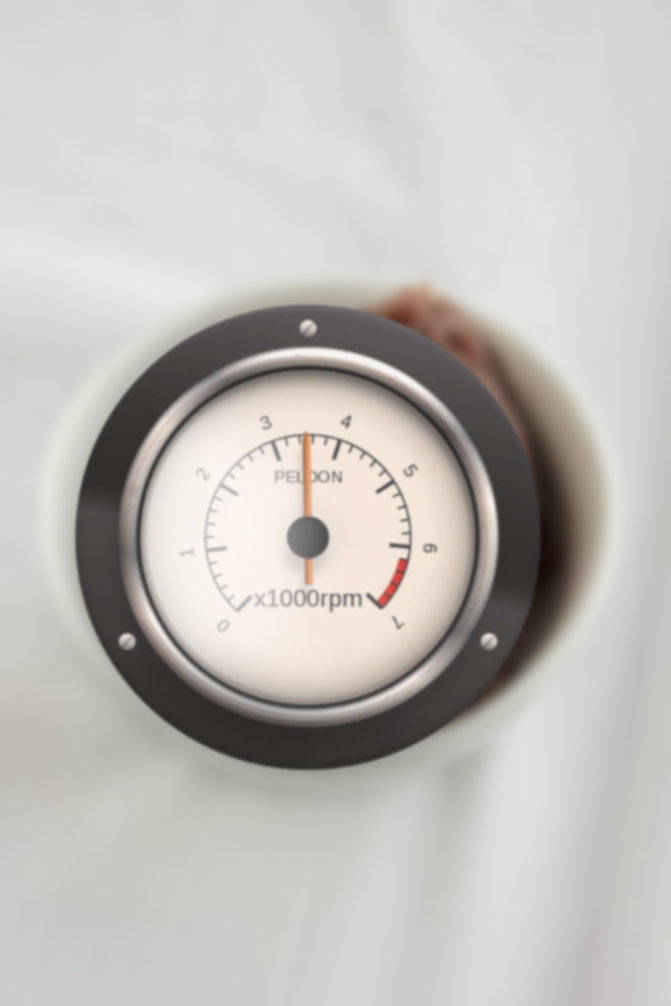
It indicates {"value": 3500, "unit": "rpm"}
